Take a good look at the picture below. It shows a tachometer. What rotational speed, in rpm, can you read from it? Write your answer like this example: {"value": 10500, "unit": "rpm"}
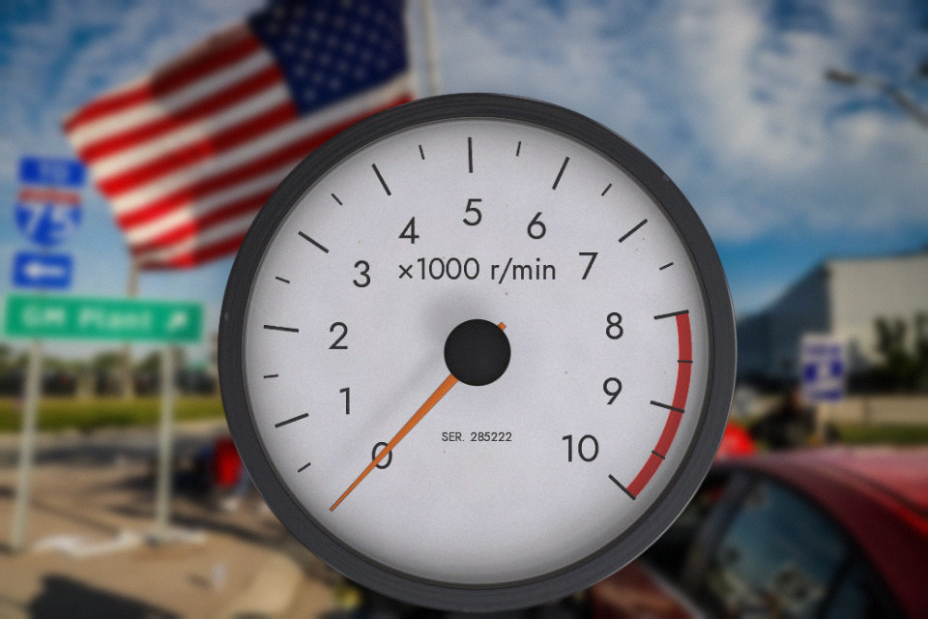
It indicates {"value": 0, "unit": "rpm"}
